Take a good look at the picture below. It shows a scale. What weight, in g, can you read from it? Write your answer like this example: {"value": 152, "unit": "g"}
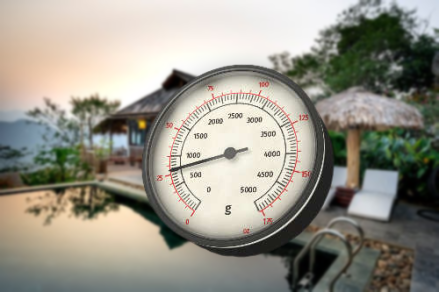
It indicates {"value": 750, "unit": "g"}
